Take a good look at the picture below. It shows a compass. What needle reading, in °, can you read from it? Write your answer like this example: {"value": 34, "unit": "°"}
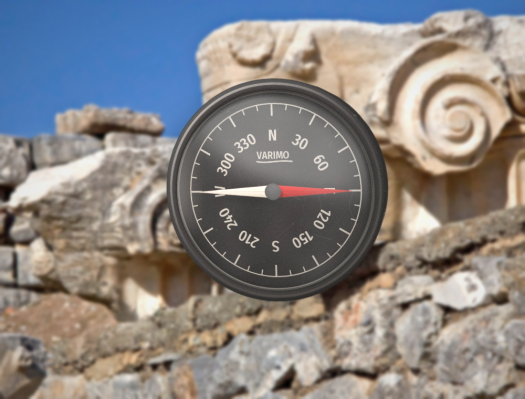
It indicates {"value": 90, "unit": "°"}
